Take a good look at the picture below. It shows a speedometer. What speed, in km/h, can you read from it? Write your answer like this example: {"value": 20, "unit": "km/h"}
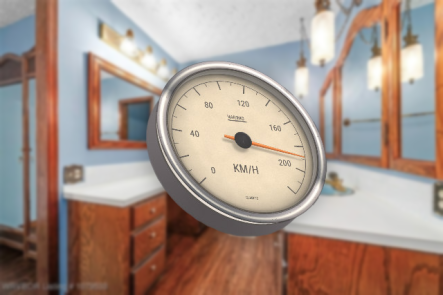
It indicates {"value": 190, "unit": "km/h"}
